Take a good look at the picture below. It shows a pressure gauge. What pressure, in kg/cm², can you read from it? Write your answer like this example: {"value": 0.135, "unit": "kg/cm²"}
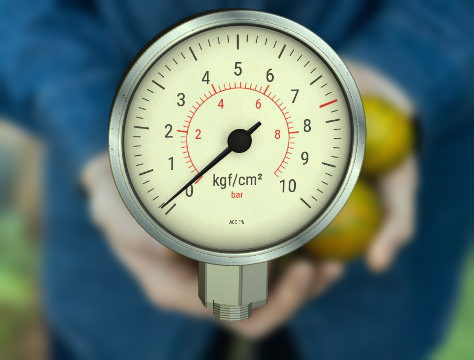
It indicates {"value": 0.2, "unit": "kg/cm²"}
